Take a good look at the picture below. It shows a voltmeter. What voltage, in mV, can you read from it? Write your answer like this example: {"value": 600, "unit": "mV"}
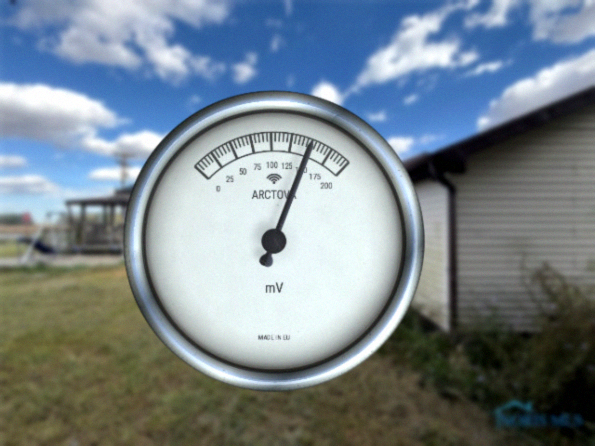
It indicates {"value": 150, "unit": "mV"}
